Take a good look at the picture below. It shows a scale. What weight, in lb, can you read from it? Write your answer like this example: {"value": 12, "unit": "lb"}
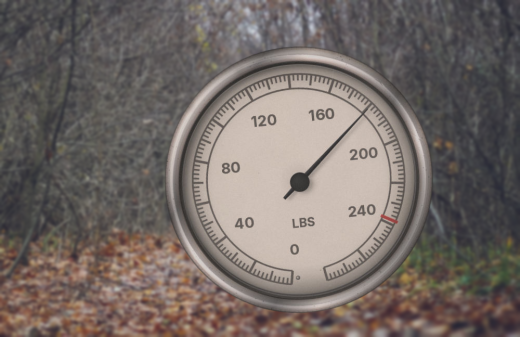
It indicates {"value": 180, "unit": "lb"}
